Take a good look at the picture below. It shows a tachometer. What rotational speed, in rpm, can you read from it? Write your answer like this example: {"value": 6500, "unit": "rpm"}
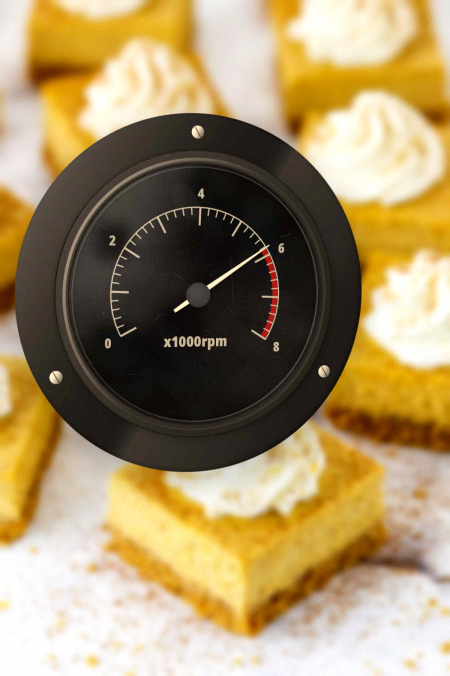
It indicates {"value": 5800, "unit": "rpm"}
